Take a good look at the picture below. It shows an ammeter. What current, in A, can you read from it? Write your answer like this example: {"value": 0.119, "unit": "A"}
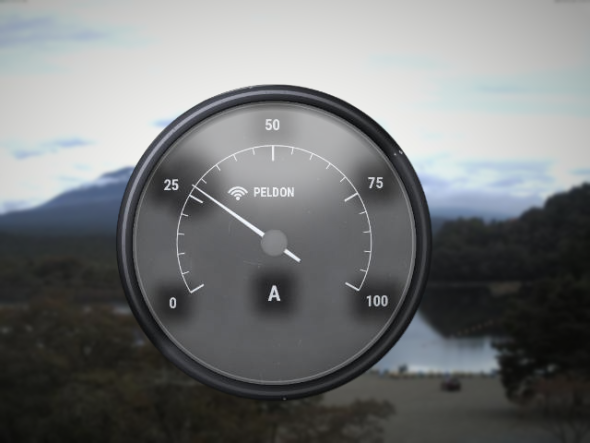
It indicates {"value": 27.5, "unit": "A"}
